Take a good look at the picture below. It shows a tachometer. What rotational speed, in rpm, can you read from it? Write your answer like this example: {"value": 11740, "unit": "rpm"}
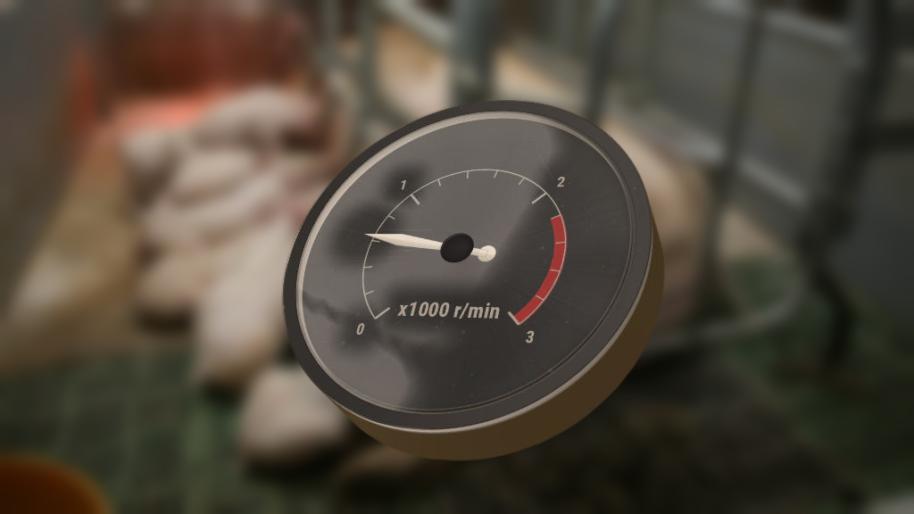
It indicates {"value": 600, "unit": "rpm"}
